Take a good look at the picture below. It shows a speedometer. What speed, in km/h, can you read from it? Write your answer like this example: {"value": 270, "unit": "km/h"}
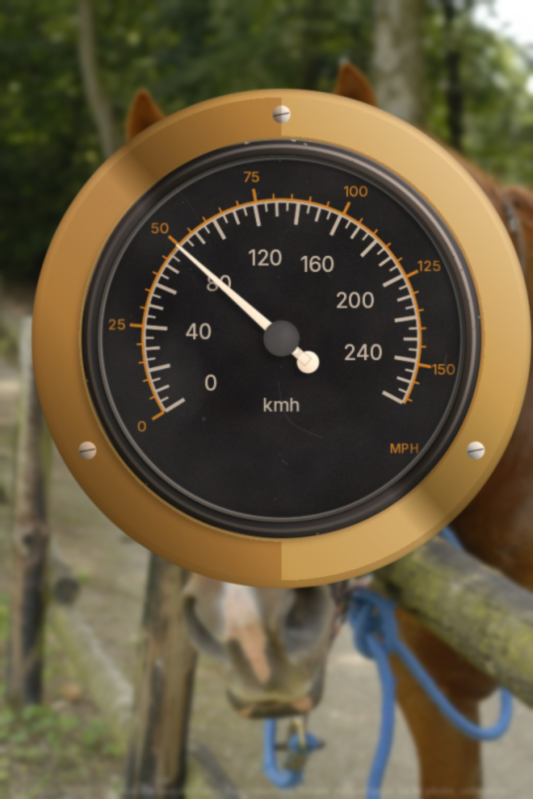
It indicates {"value": 80, "unit": "km/h"}
